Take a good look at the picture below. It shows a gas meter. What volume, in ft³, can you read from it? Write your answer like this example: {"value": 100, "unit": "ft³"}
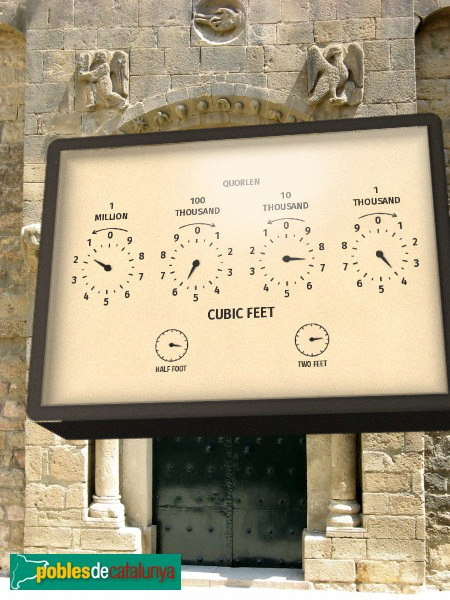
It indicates {"value": 157400, "unit": "ft³"}
